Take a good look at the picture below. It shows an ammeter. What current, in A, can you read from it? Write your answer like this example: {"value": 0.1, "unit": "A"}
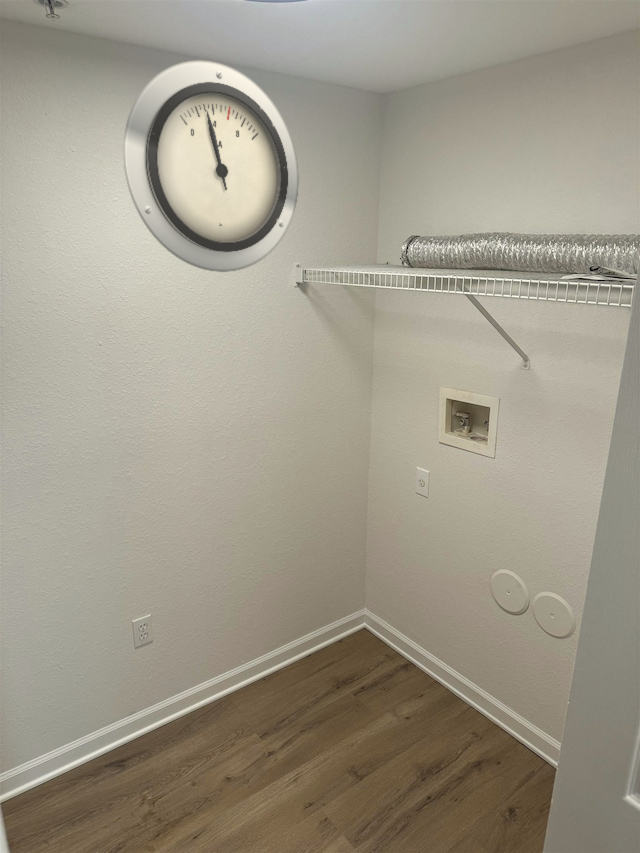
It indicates {"value": 3, "unit": "A"}
